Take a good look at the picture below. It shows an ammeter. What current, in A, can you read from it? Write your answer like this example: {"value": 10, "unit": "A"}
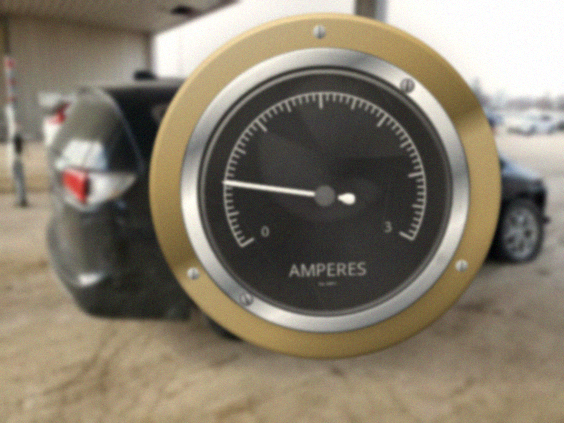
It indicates {"value": 0.5, "unit": "A"}
